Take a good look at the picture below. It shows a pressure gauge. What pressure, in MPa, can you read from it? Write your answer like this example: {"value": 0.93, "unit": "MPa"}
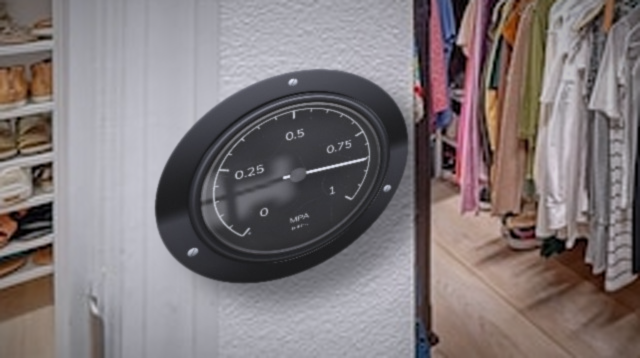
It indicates {"value": 0.85, "unit": "MPa"}
